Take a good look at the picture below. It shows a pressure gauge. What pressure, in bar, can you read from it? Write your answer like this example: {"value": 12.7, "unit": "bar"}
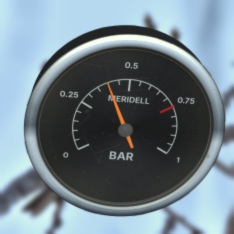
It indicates {"value": 0.4, "unit": "bar"}
